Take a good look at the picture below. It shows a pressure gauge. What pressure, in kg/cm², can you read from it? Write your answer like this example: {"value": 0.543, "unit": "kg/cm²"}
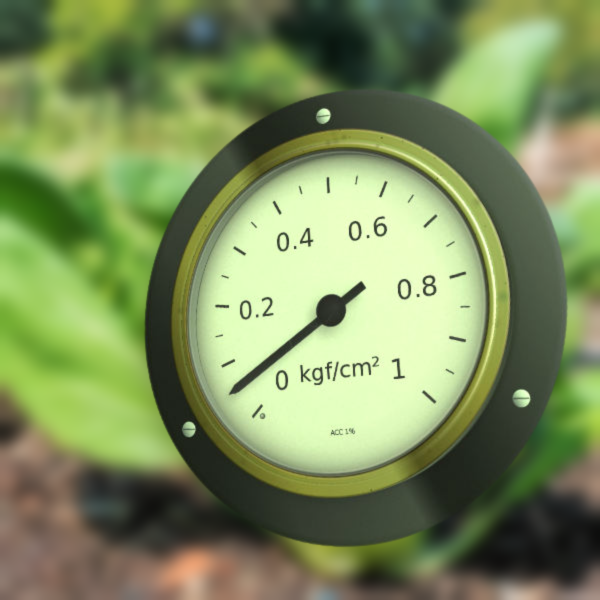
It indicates {"value": 0.05, "unit": "kg/cm²"}
